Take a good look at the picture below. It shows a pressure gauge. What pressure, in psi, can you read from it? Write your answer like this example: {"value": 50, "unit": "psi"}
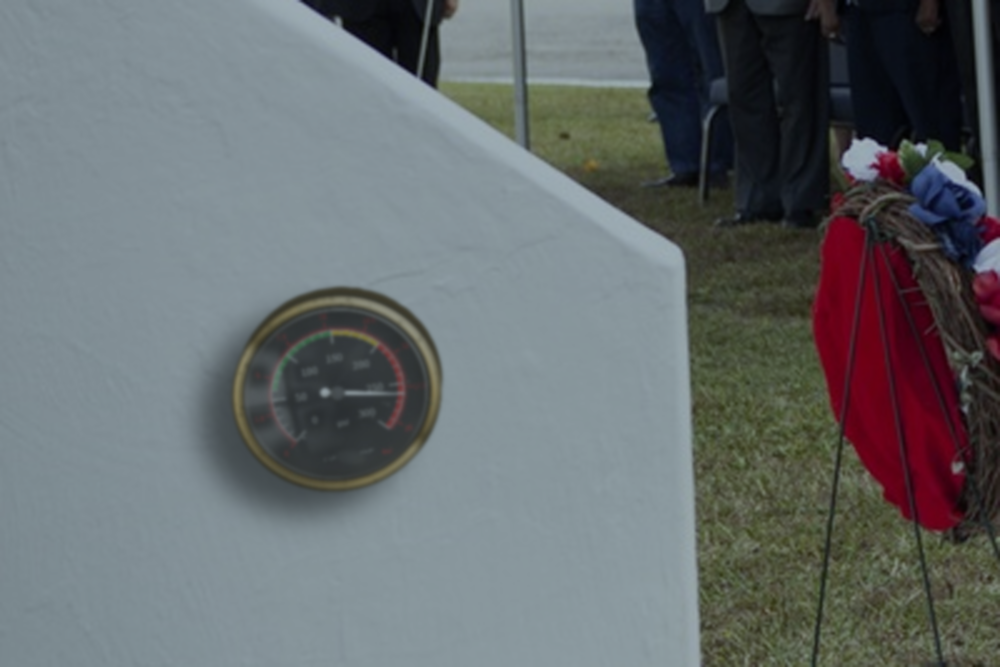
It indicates {"value": 260, "unit": "psi"}
